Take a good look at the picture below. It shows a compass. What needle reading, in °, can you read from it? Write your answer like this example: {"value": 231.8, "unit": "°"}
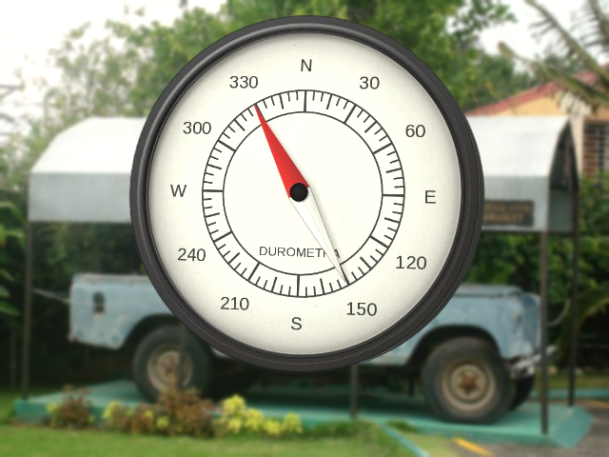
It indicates {"value": 330, "unit": "°"}
